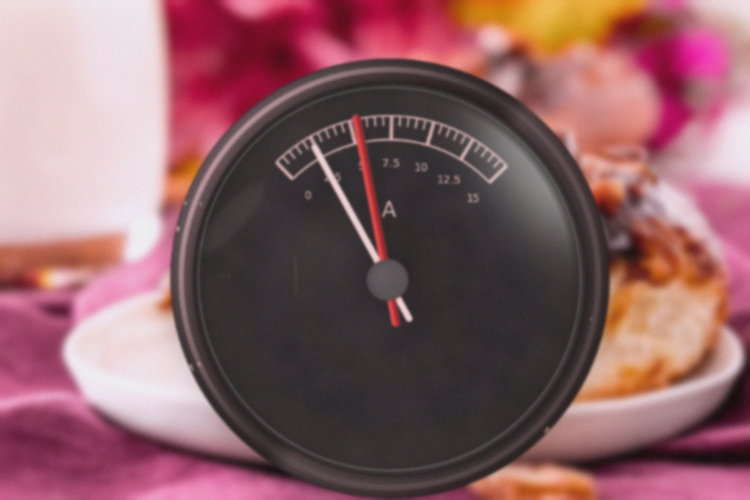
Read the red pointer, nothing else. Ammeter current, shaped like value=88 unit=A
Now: value=5.5 unit=A
